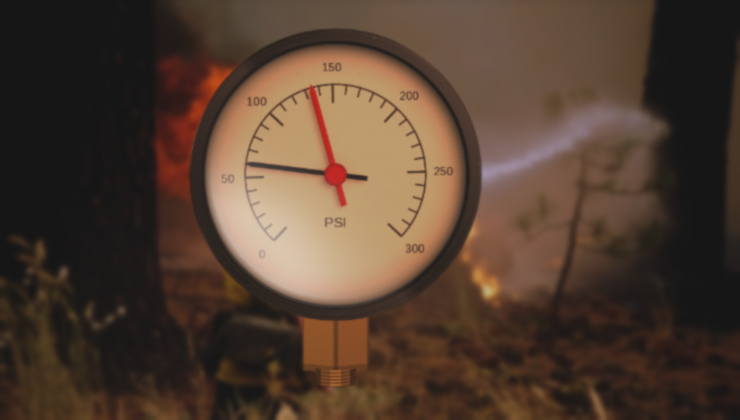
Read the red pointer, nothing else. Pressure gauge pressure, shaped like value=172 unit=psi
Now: value=135 unit=psi
